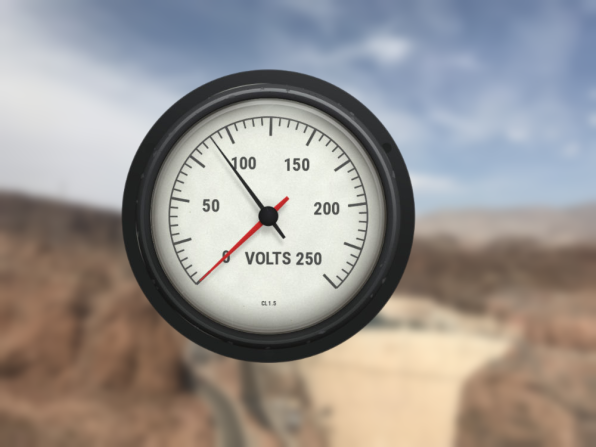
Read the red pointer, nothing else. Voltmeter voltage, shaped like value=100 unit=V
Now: value=0 unit=V
